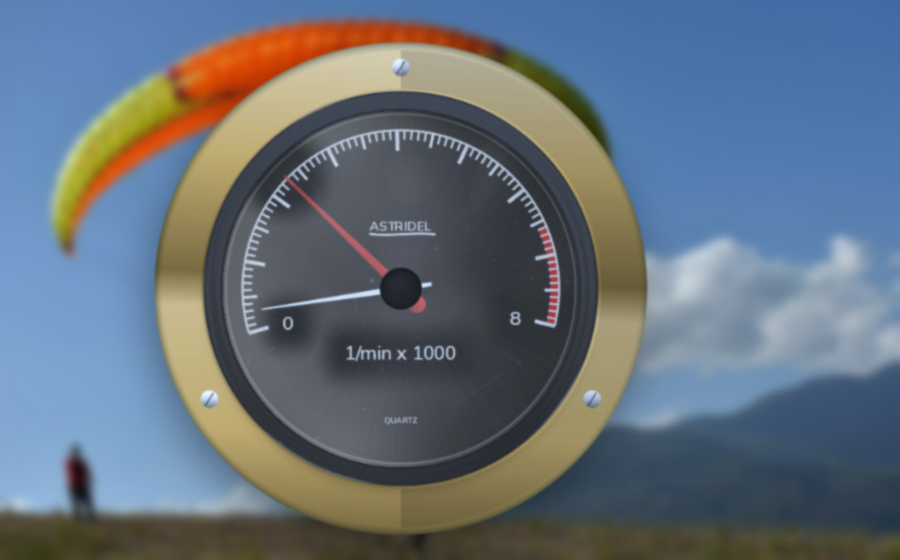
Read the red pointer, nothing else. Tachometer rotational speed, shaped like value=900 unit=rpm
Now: value=2300 unit=rpm
